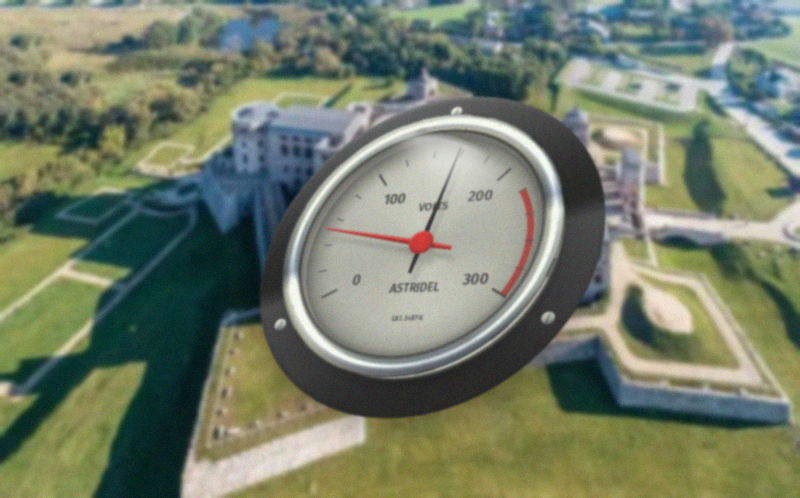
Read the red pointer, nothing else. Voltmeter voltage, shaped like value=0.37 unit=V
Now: value=50 unit=V
